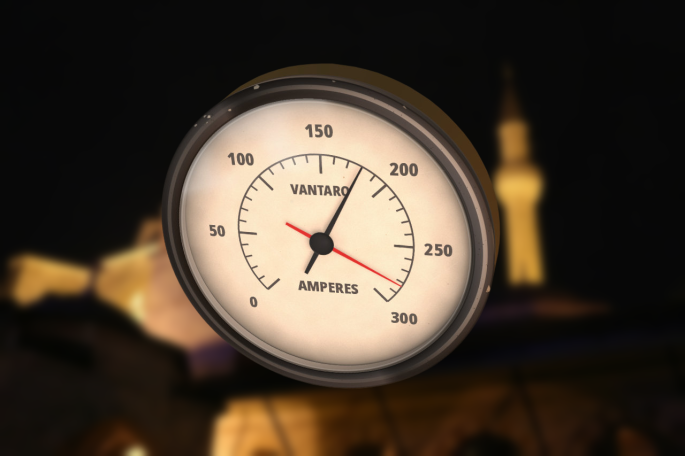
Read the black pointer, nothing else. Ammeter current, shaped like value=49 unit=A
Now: value=180 unit=A
